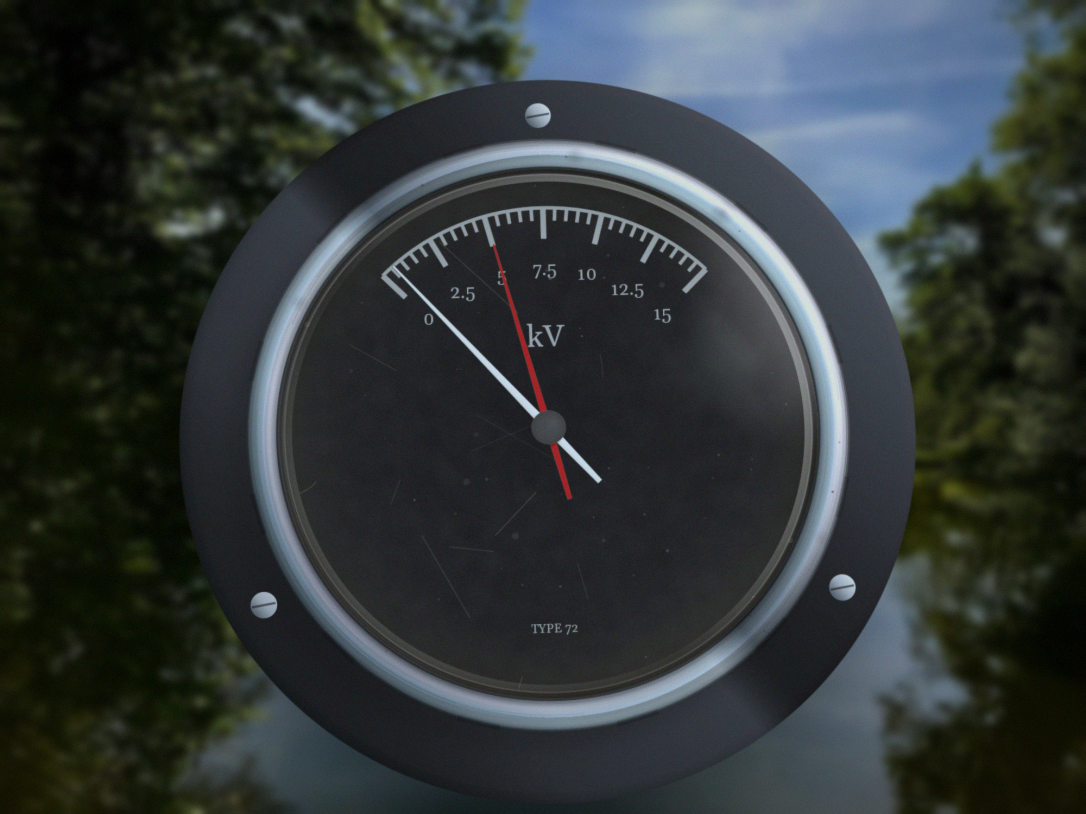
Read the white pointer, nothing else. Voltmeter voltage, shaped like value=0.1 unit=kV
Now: value=0.5 unit=kV
